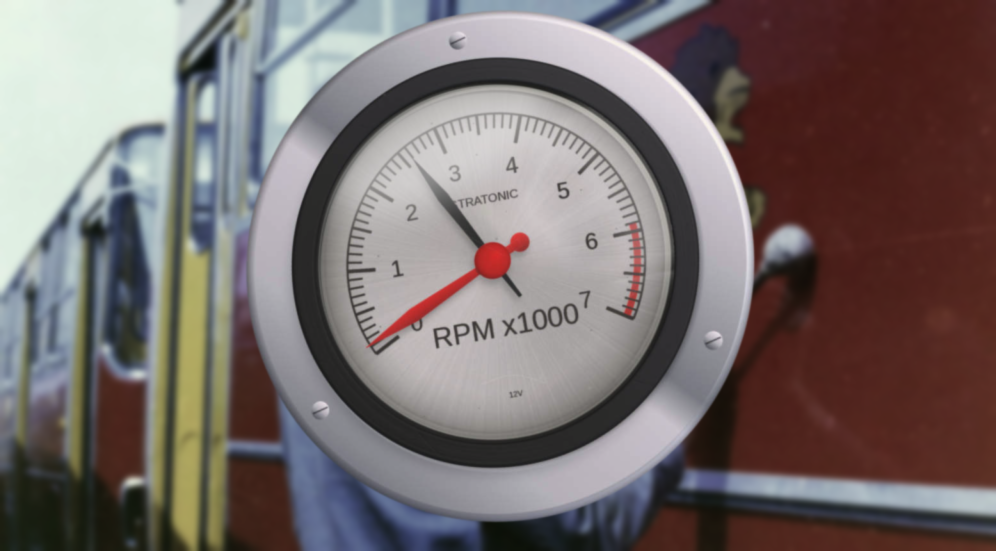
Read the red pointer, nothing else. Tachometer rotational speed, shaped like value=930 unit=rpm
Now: value=100 unit=rpm
